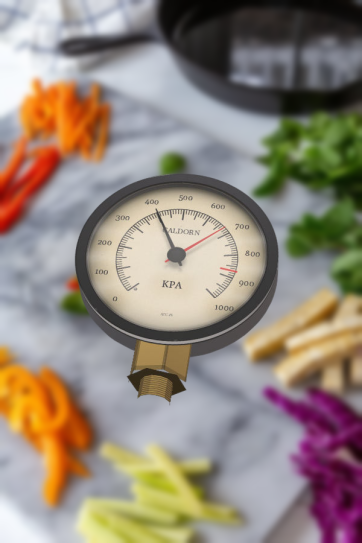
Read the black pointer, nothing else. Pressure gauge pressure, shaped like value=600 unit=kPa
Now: value=400 unit=kPa
